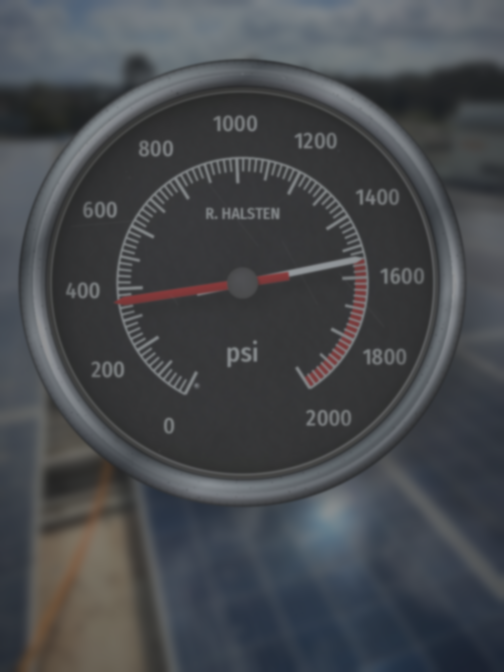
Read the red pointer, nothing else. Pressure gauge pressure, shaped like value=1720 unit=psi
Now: value=360 unit=psi
